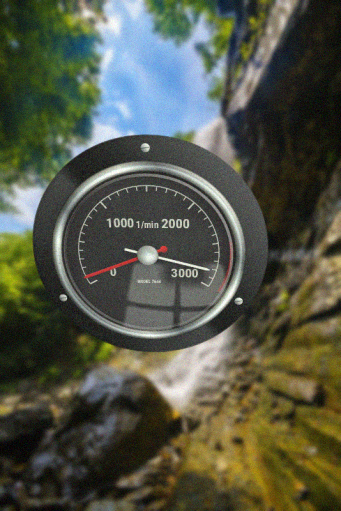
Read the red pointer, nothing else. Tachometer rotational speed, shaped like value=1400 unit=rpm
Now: value=100 unit=rpm
